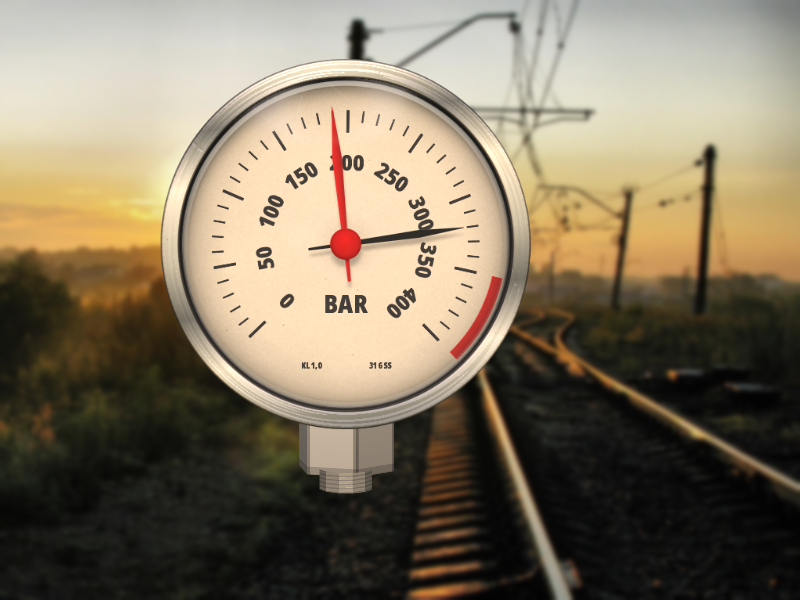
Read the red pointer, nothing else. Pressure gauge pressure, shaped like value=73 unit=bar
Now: value=190 unit=bar
